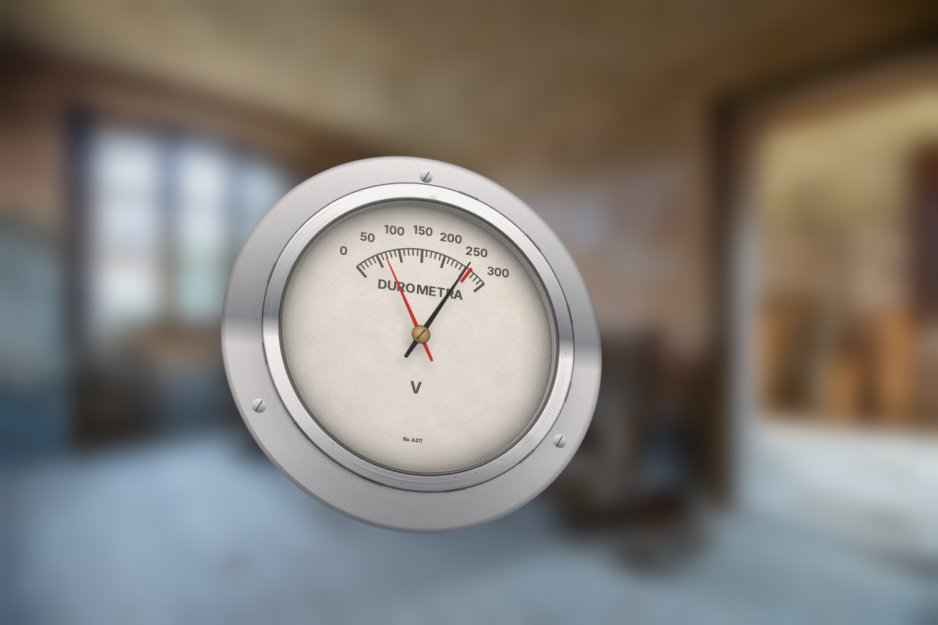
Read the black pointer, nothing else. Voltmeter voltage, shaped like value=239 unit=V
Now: value=250 unit=V
